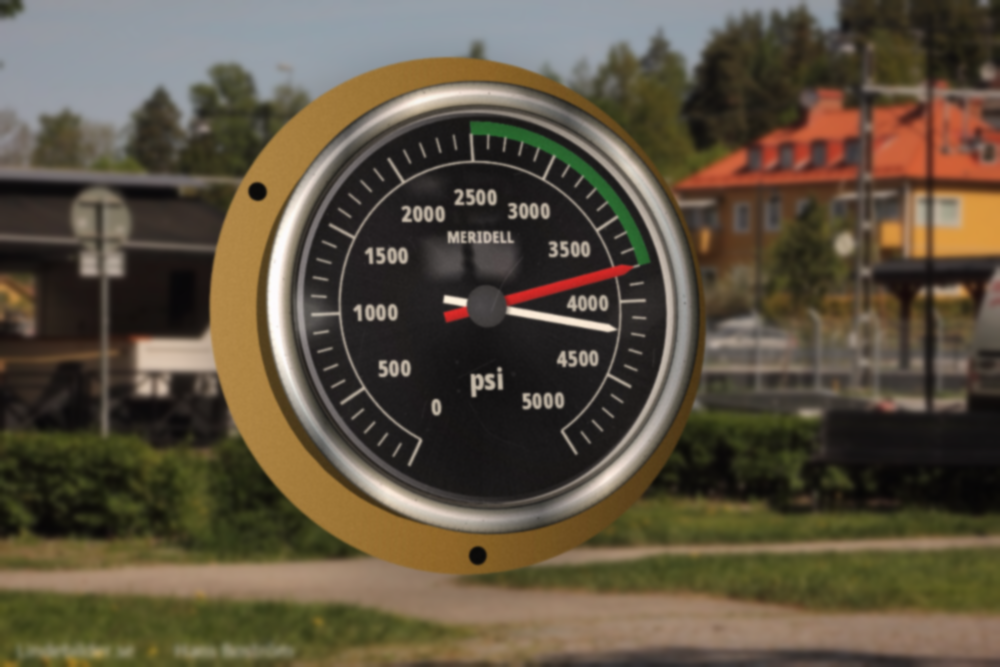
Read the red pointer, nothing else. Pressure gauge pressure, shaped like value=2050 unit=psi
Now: value=3800 unit=psi
